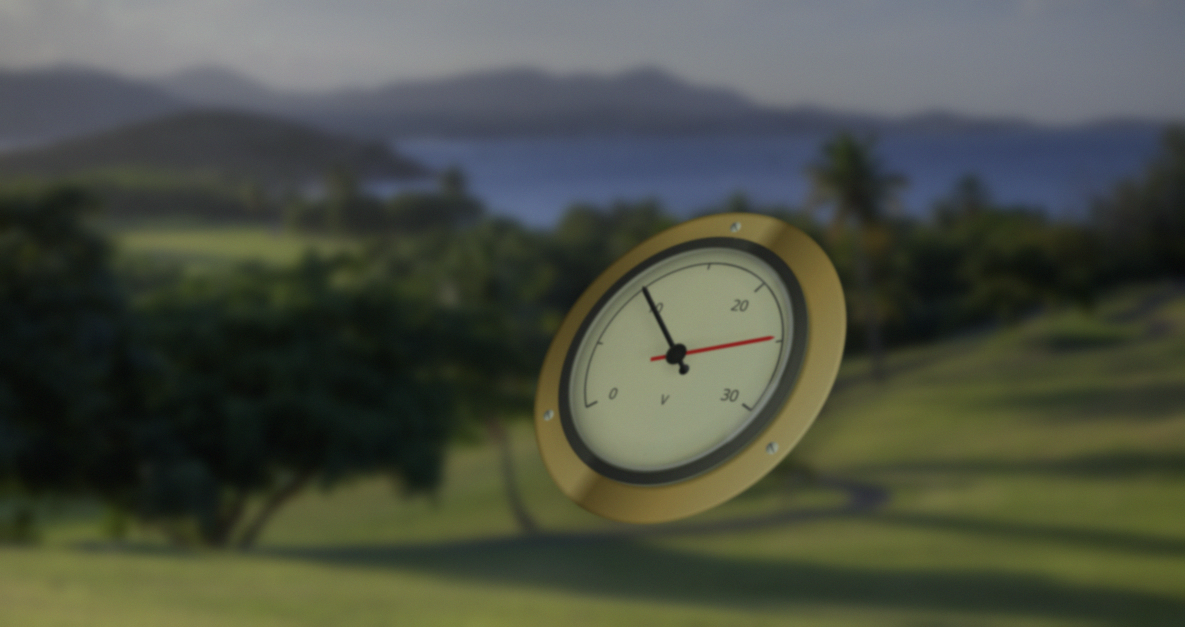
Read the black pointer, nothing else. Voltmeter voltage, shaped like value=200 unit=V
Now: value=10 unit=V
